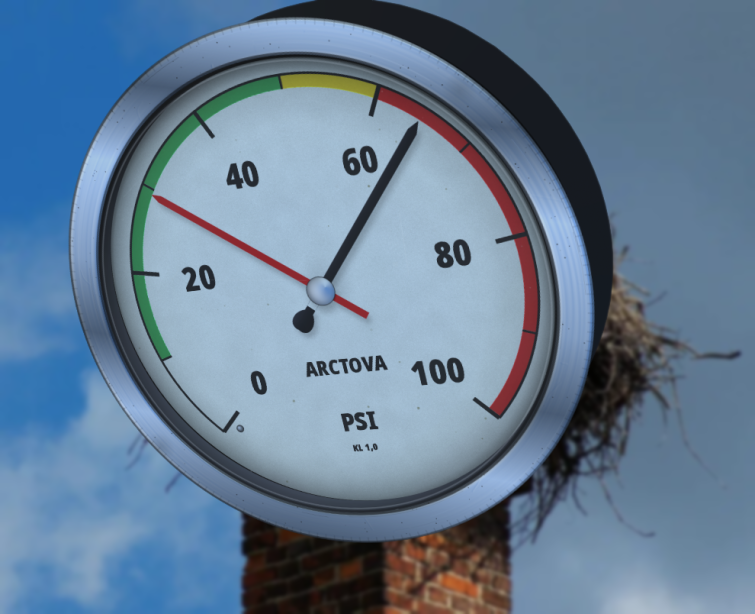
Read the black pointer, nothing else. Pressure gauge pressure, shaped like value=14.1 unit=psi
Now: value=65 unit=psi
